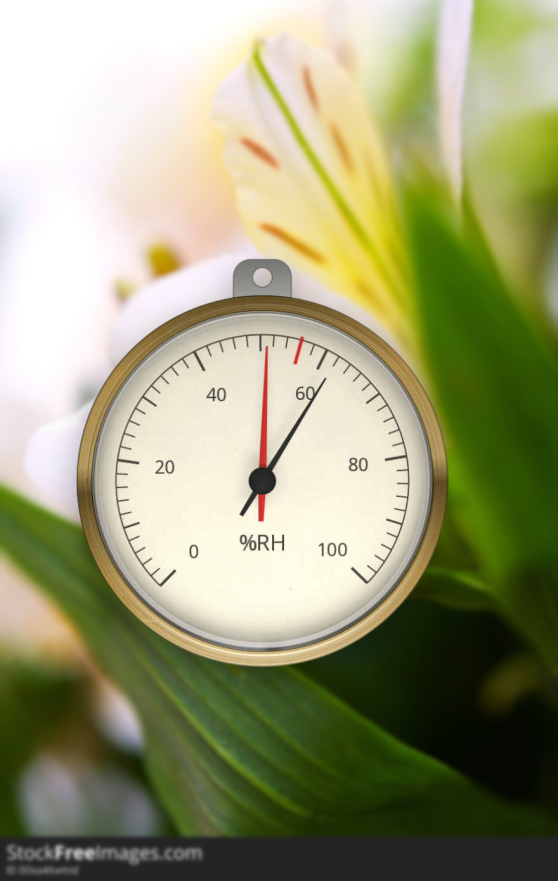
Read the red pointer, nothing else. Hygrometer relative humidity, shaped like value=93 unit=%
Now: value=51 unit=%
